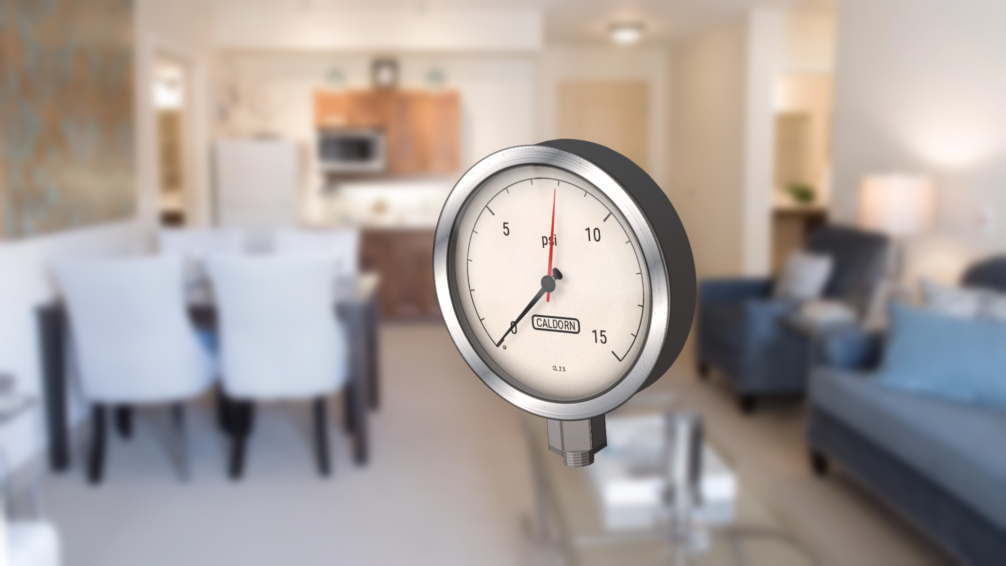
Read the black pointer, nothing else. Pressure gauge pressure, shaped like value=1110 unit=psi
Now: value=0 unit=psi
